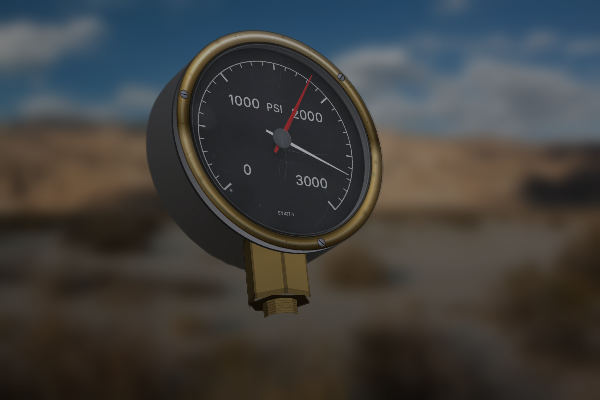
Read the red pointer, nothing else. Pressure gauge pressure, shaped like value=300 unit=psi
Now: value=1800 unit=psi
